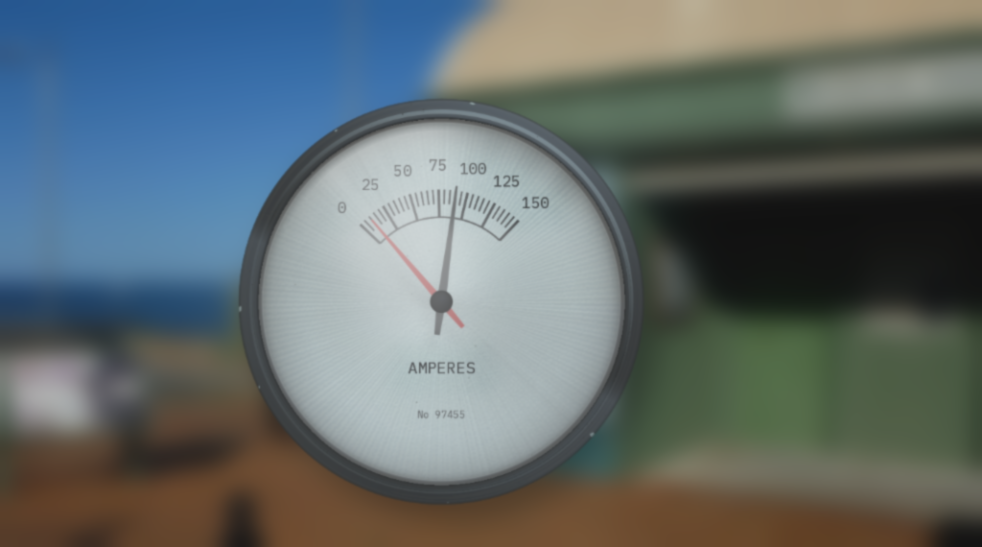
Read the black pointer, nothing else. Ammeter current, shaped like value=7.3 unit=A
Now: value=90 unit=A
